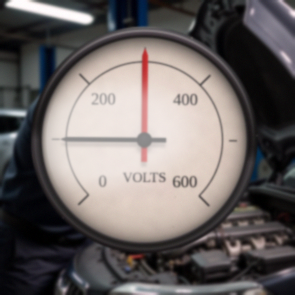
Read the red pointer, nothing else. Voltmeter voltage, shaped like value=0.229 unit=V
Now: value=300 unit=V
